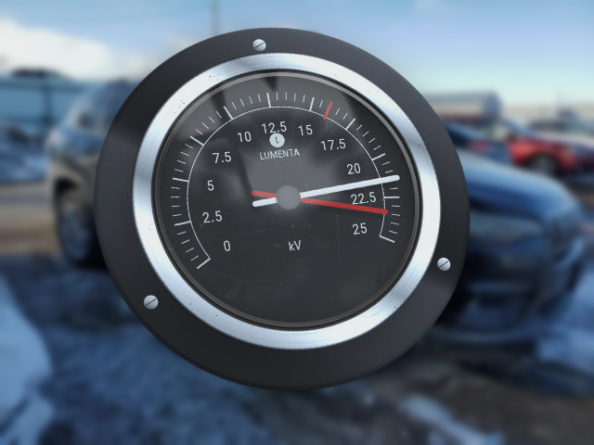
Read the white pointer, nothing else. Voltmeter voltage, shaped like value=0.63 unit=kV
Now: value=21.5 unit=kV
